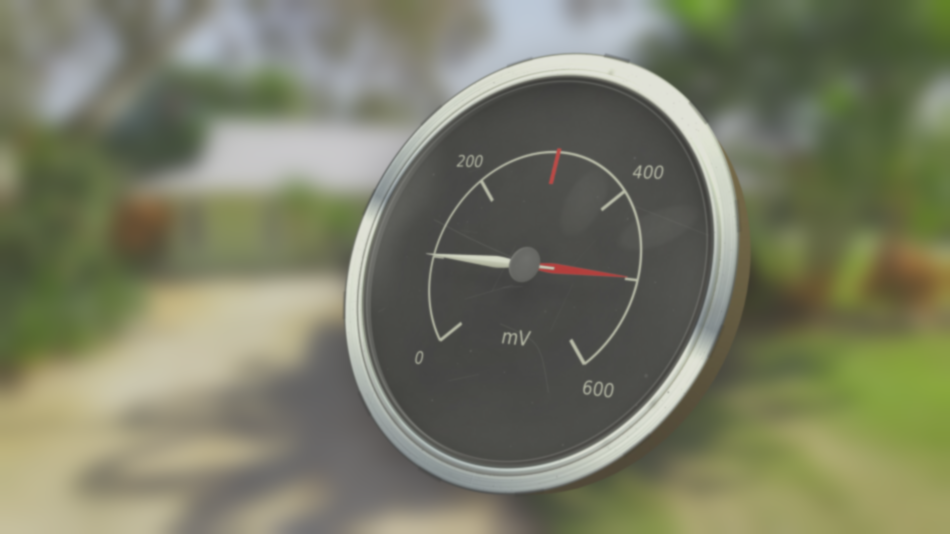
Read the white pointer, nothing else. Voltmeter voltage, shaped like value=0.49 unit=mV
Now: value=100 unit=mV
